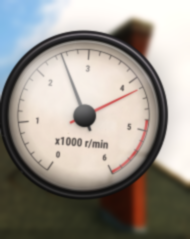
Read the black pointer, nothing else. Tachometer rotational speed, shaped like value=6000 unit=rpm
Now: value=2500 unit=rpm
